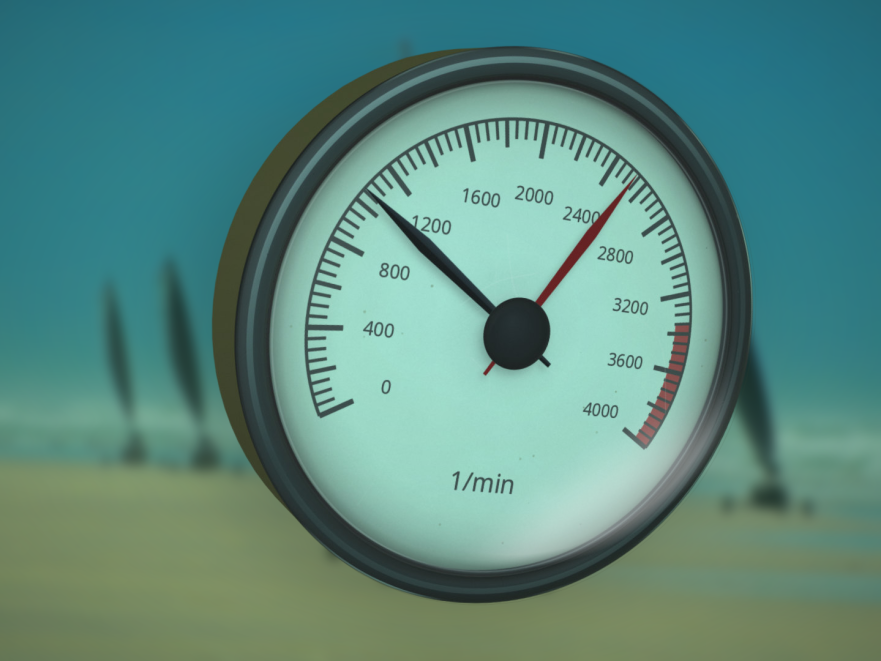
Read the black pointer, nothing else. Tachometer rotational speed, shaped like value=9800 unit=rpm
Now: value=1050 unit=rpm
